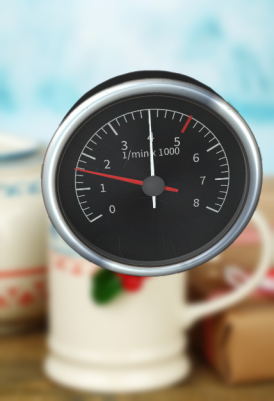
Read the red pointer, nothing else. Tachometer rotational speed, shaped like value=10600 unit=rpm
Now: value=1600 unit=rpm
